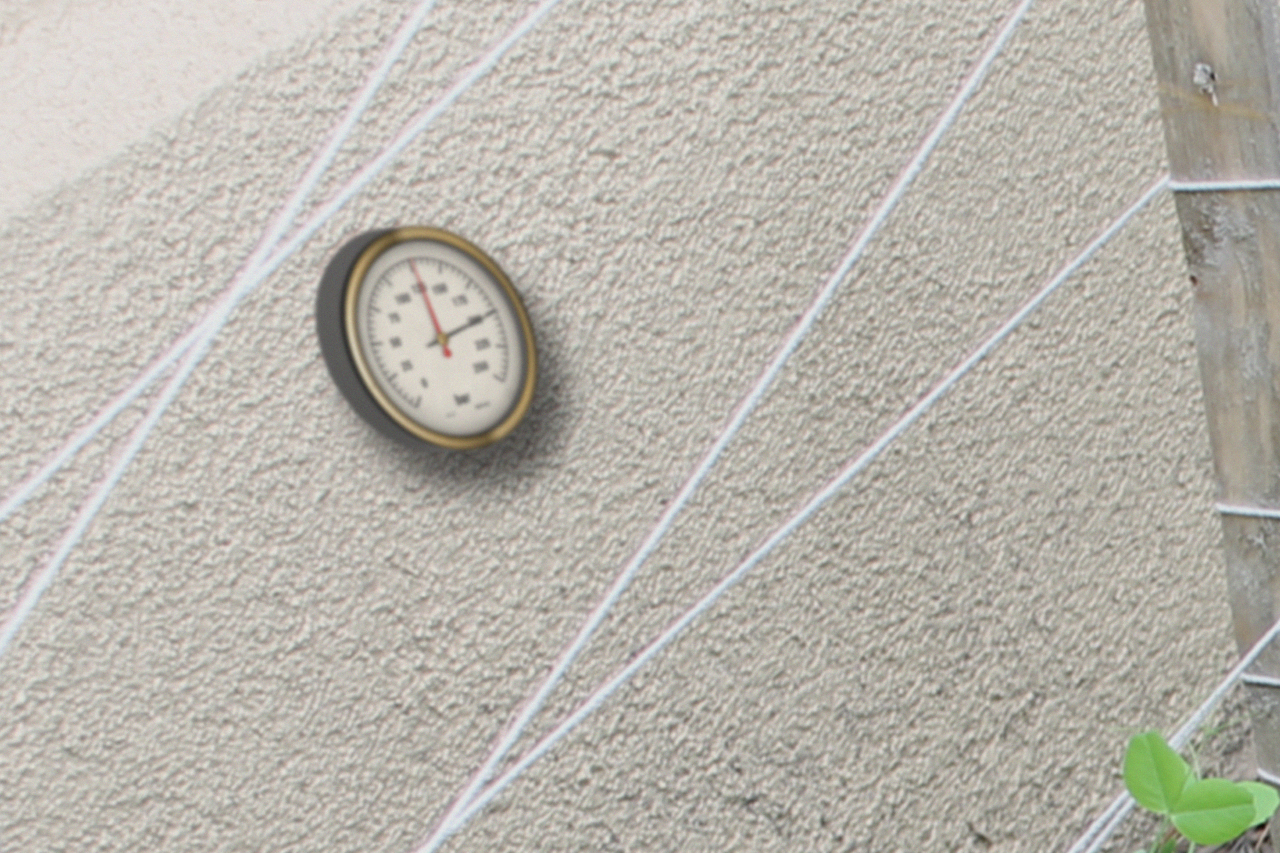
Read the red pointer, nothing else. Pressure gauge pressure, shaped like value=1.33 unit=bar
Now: value=125 unit=bar
